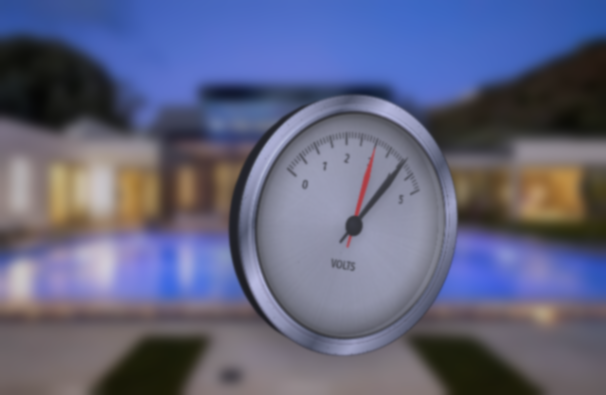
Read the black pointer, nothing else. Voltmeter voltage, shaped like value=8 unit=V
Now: value=4 unit=V
